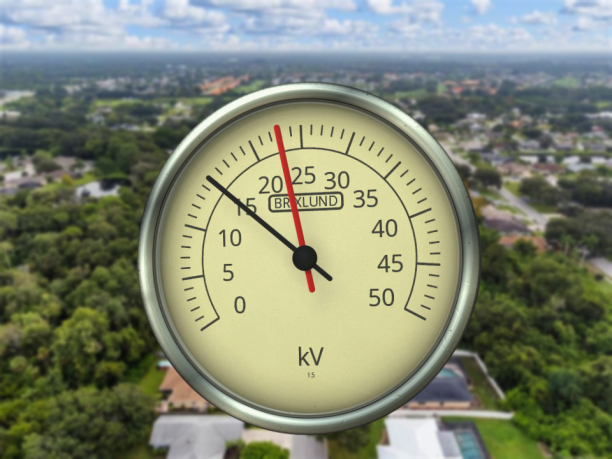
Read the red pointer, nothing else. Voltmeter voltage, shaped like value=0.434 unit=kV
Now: value=23 unit=kV
